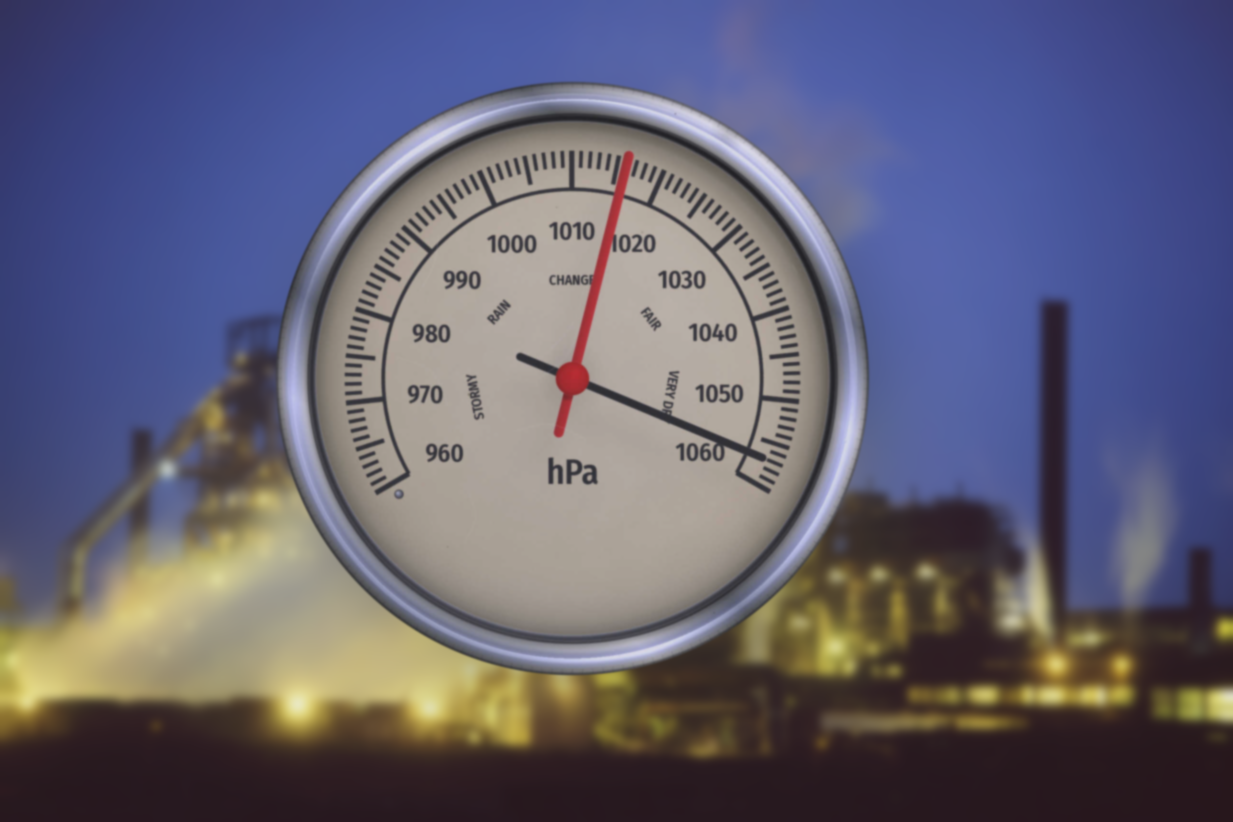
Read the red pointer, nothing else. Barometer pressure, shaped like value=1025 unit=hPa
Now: value=1016 unit=hPa
